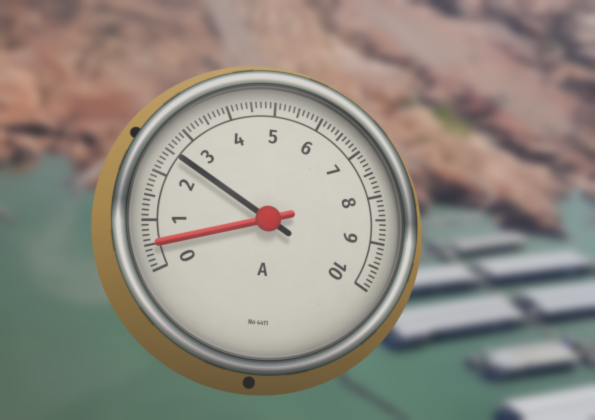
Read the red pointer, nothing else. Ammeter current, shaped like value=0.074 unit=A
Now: value=0.5 unit=A
